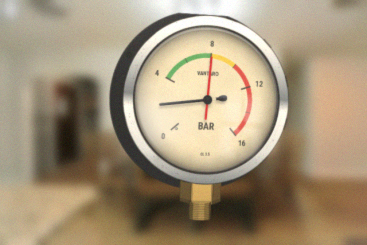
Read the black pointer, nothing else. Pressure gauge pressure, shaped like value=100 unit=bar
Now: value=2 unit=bar
